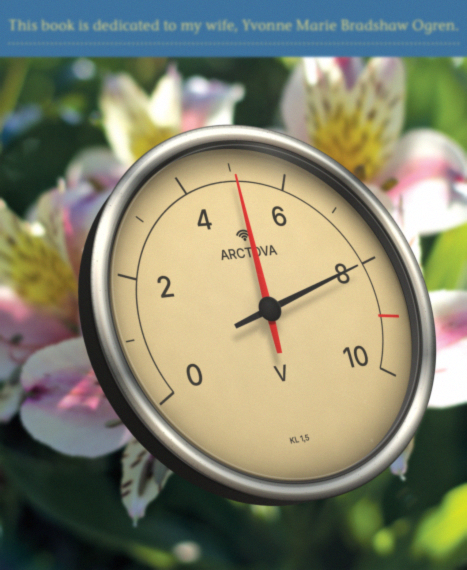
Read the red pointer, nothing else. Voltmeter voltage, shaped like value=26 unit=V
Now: value=5 unit=V
